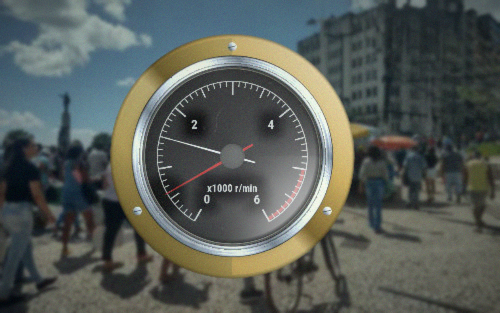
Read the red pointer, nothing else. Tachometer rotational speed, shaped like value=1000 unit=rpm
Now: value=600 unit=rpm
